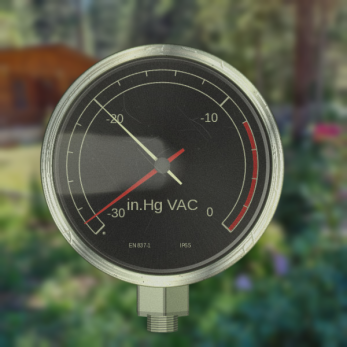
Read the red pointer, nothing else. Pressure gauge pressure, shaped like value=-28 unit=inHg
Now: value=-29 unit=inHg
